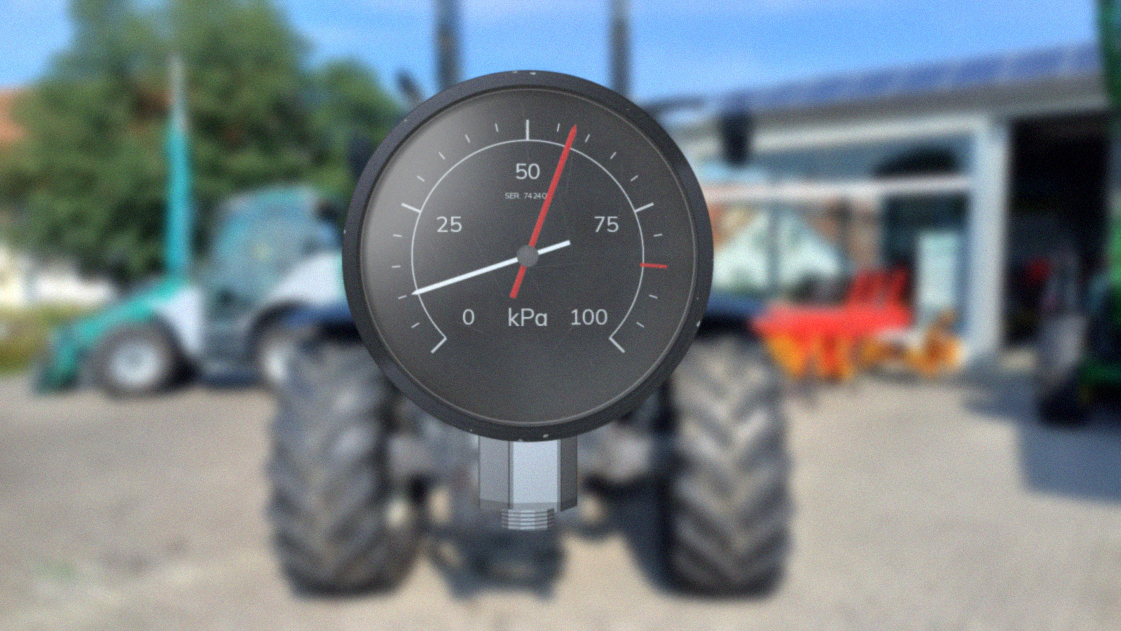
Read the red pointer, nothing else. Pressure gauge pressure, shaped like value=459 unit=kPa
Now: value=57.5 unit=kPa
